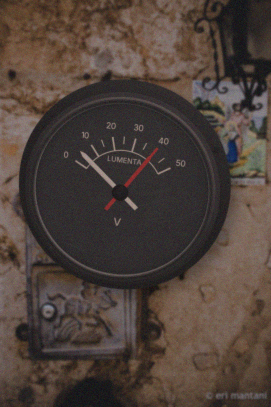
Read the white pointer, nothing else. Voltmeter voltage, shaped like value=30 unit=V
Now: value=5 unit=V
